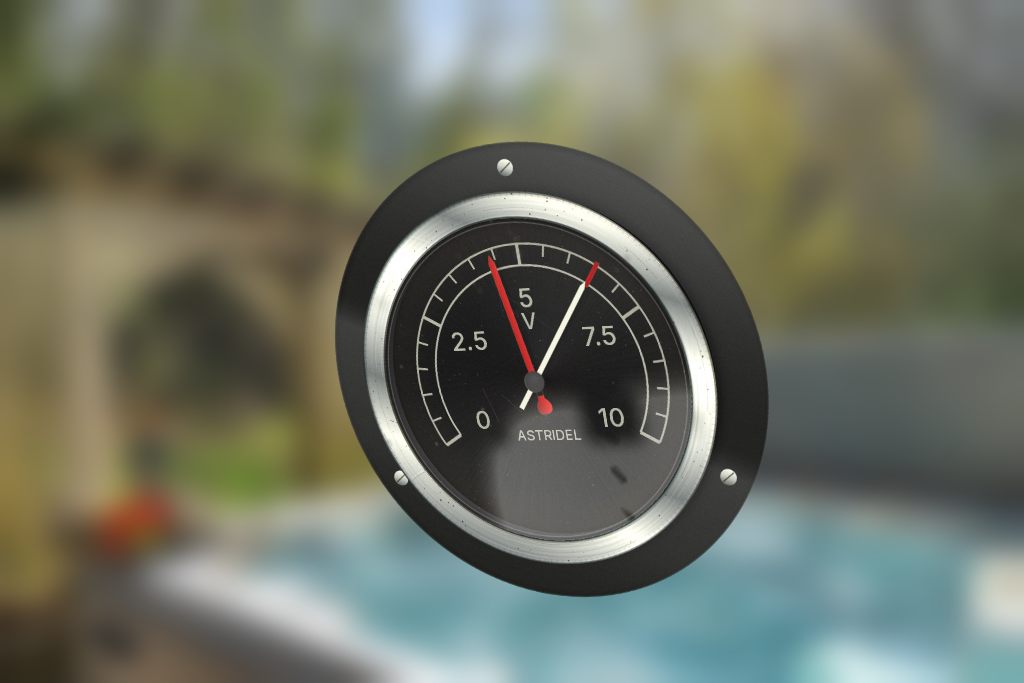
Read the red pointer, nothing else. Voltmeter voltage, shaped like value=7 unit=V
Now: value=4.5 unit=V
